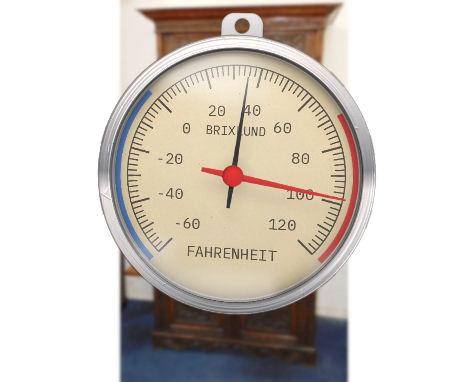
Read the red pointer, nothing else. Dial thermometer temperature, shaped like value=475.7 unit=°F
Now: value=98 unit=°F
